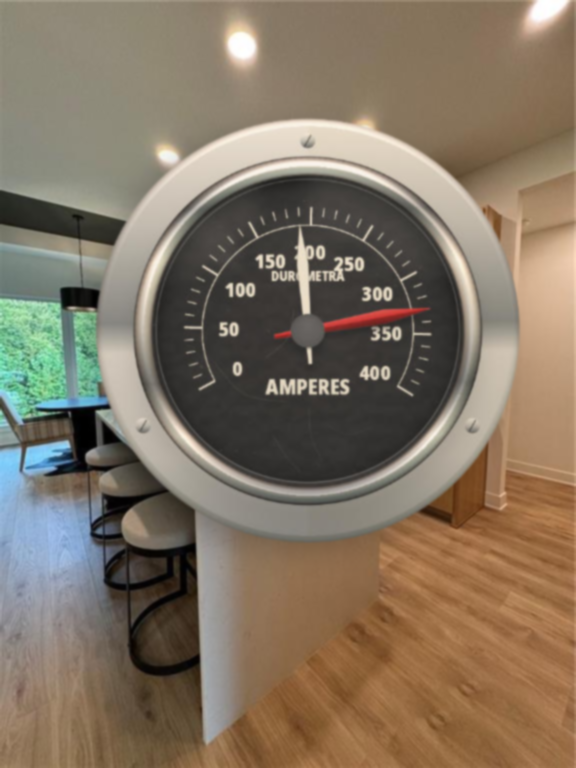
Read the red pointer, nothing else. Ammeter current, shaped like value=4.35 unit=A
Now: value=330 unit=A
